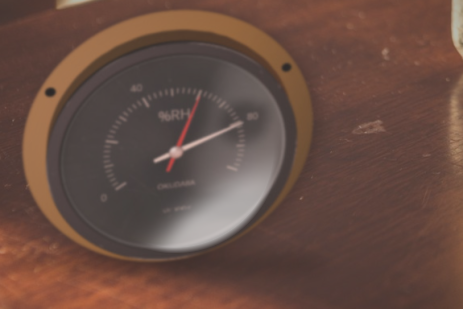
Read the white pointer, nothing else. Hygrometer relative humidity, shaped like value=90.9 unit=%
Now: value=80 unit=%
